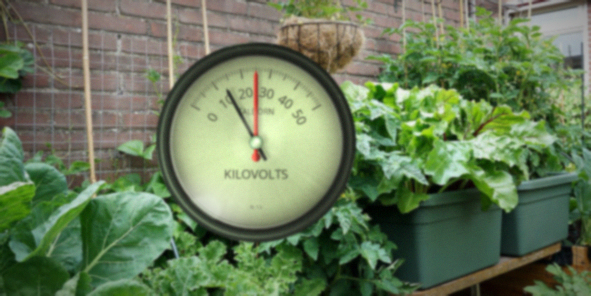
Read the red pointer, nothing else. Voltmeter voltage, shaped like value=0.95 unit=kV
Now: value=25 unit=kV
